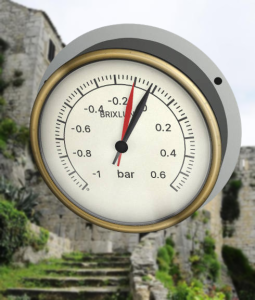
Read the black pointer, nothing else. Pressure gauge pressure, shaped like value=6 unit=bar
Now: value=-0.02 unit=bar
